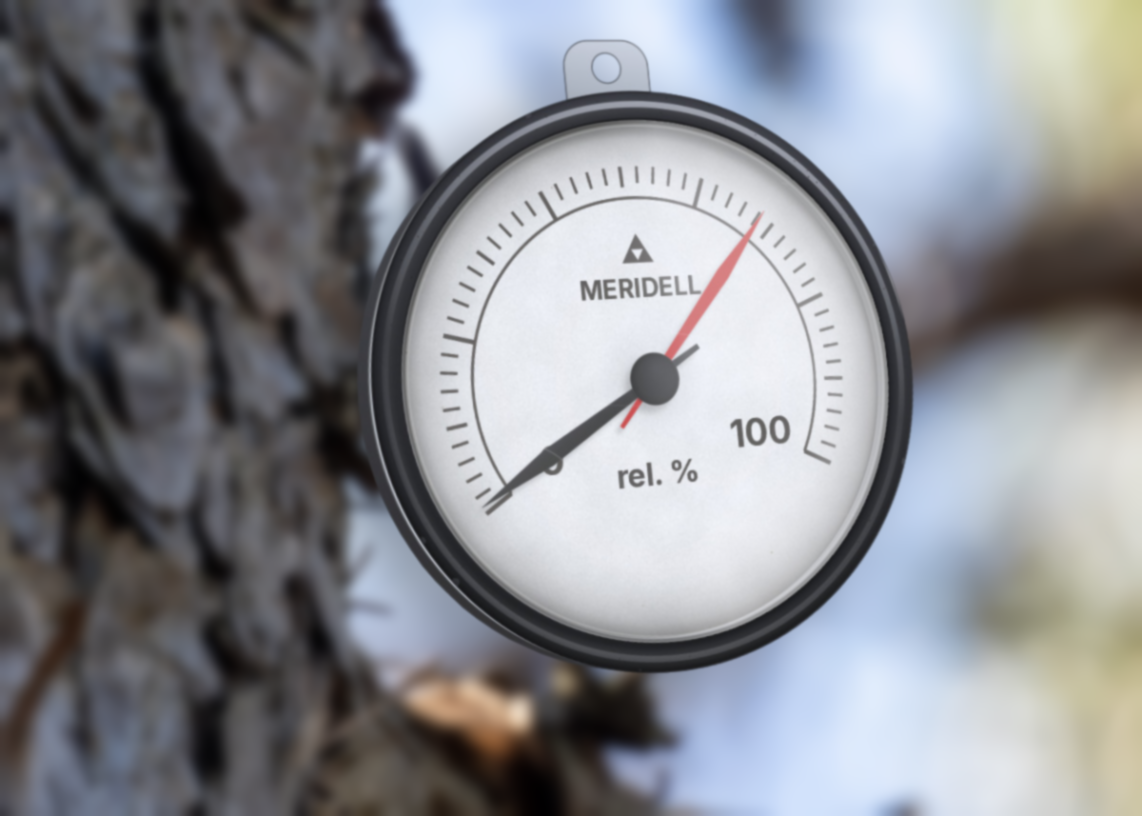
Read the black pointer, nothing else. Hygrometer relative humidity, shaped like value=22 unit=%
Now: value=1 unit=%
